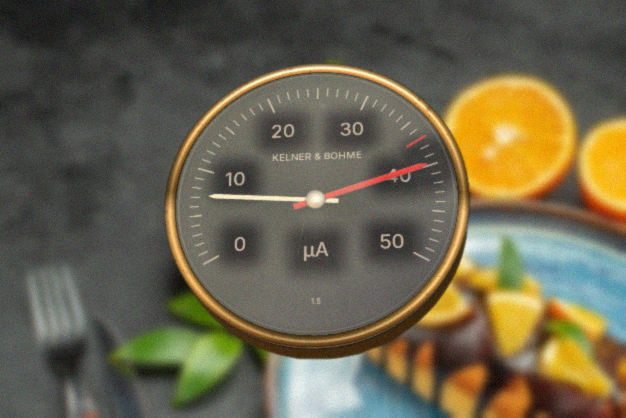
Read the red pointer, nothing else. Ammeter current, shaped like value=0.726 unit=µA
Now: value=40 unit=µA
